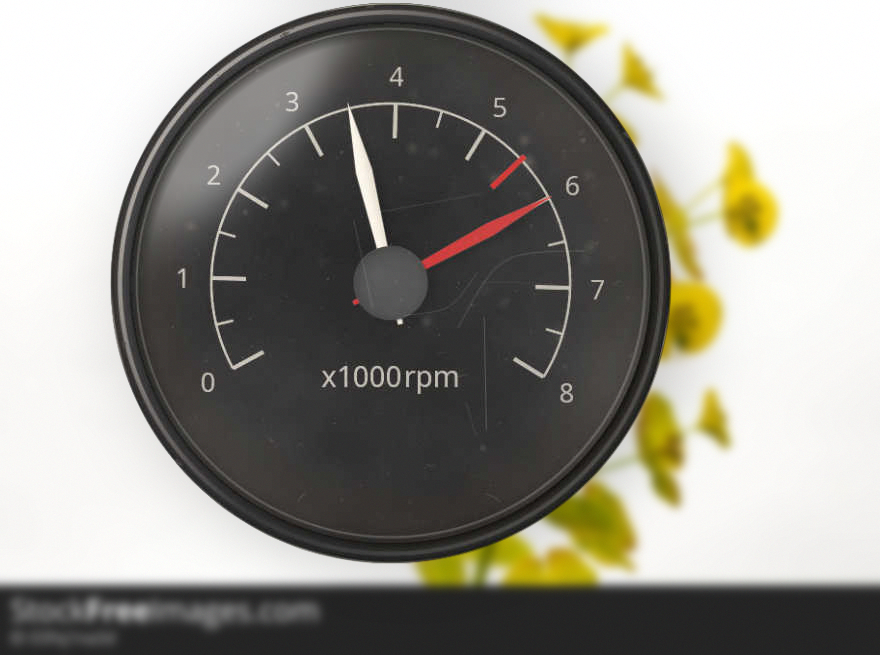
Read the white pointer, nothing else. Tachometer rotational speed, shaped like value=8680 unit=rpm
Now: value=3500 unit=rpm
